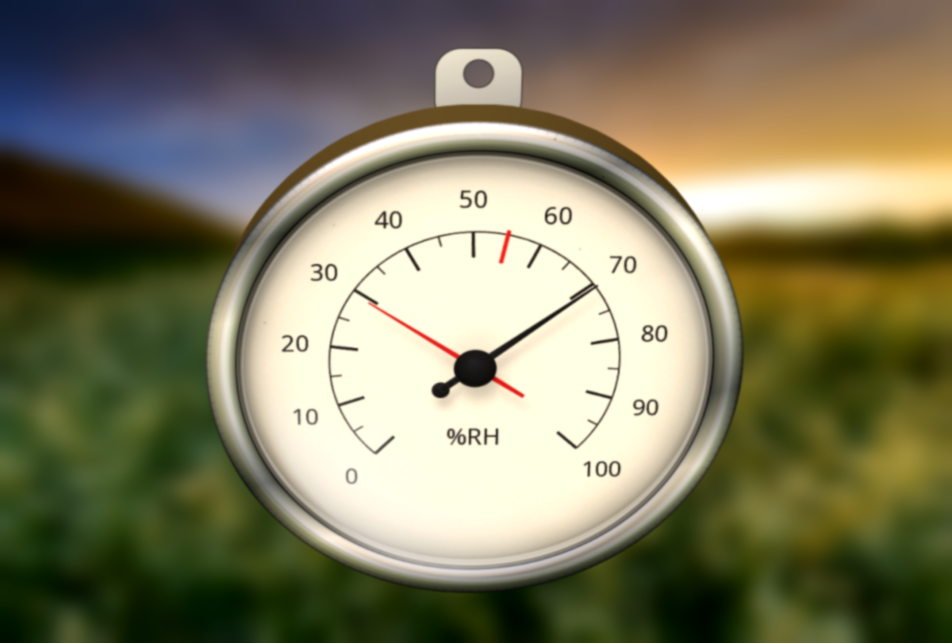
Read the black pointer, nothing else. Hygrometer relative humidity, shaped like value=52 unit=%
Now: value=70 unit=%
